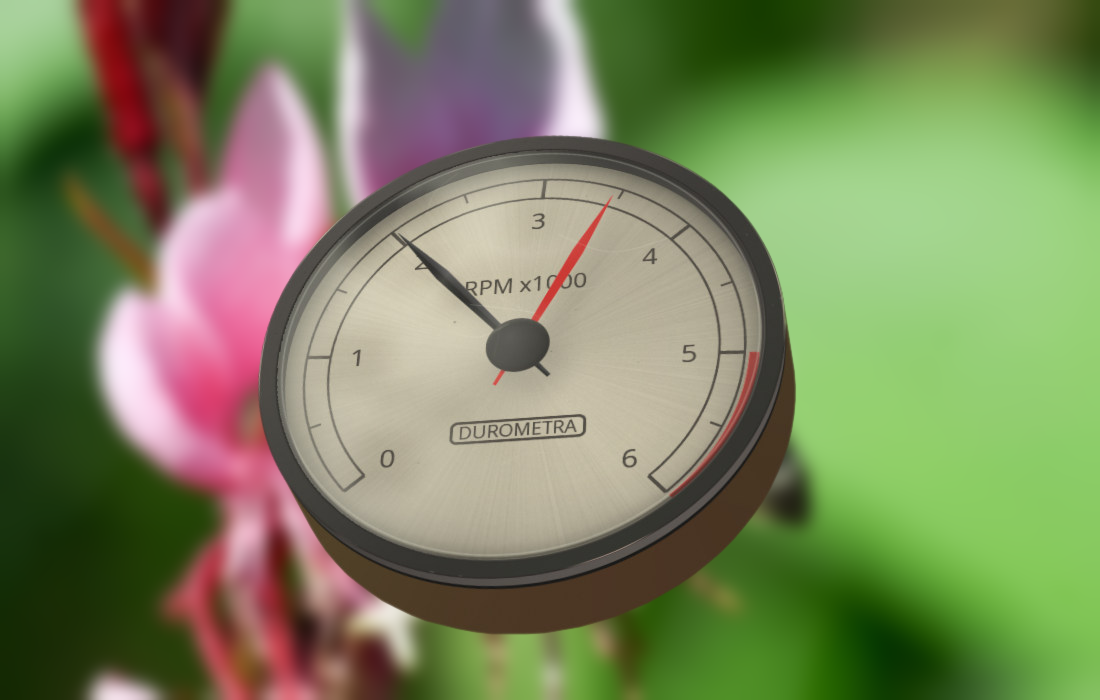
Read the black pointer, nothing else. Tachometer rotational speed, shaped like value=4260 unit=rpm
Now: value=2000 unit=rpm
